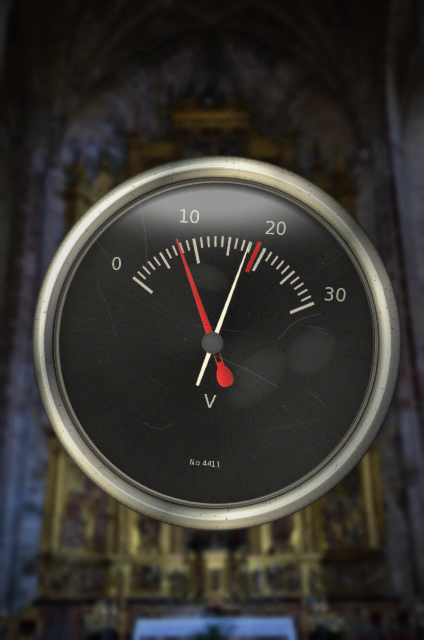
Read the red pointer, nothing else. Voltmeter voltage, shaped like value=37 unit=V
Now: value=8 unit=V
